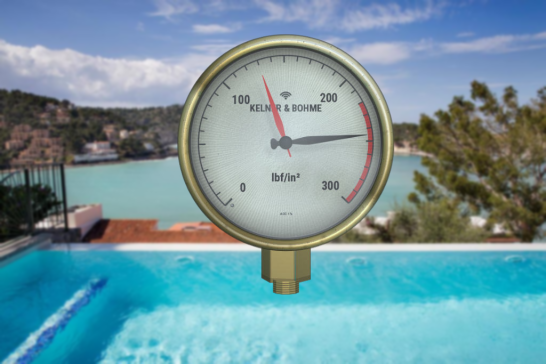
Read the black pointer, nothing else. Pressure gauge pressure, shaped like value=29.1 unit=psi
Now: value=245 unit=psi
